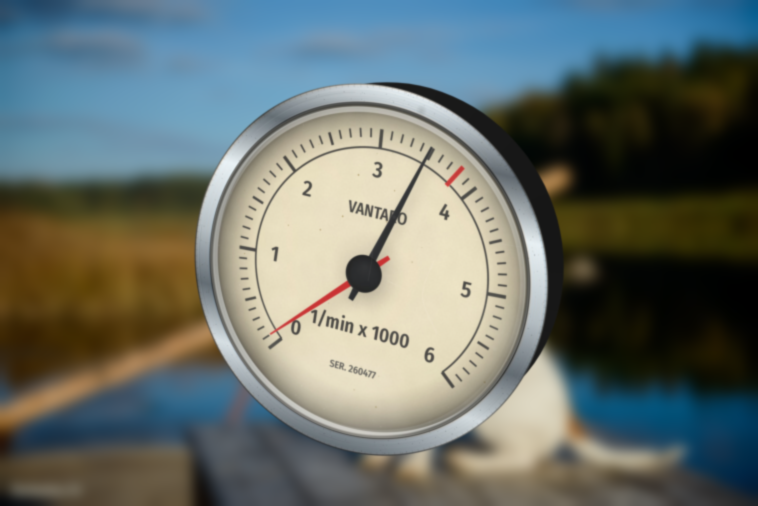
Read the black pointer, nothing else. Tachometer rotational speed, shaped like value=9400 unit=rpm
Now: value=3500 unit=rpm
